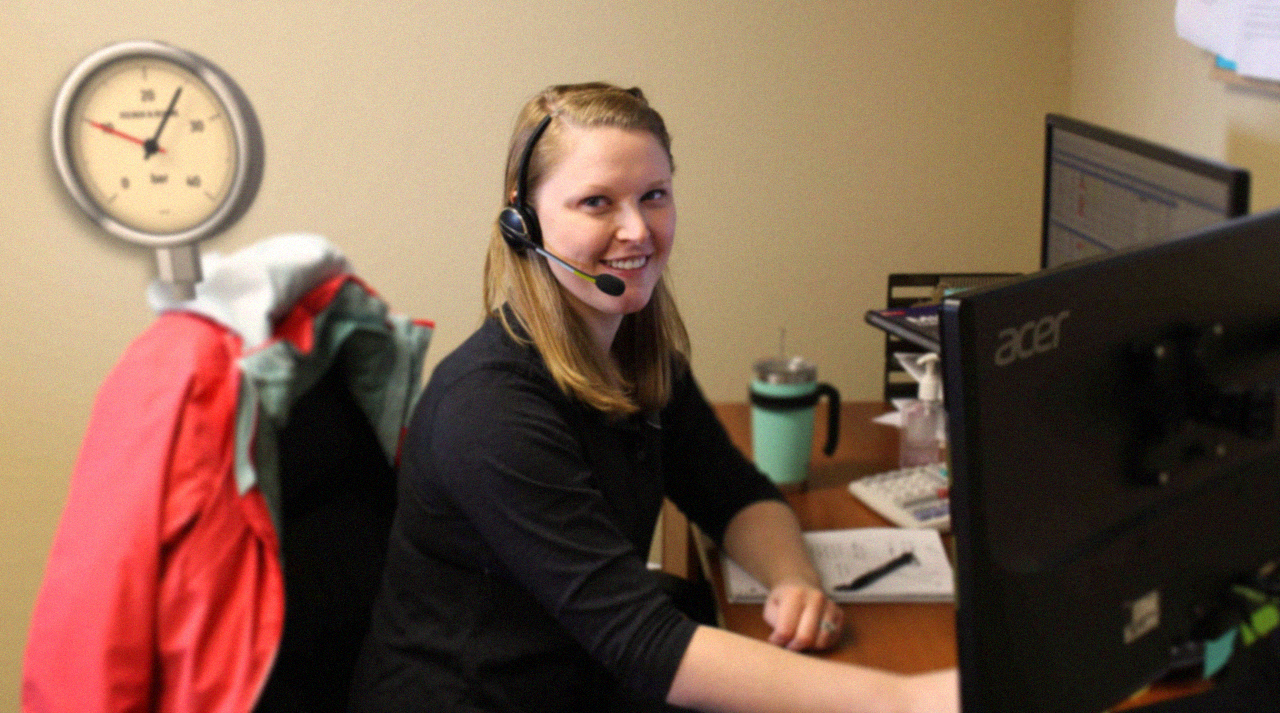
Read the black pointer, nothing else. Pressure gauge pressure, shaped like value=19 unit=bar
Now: value=25 unit=bar
